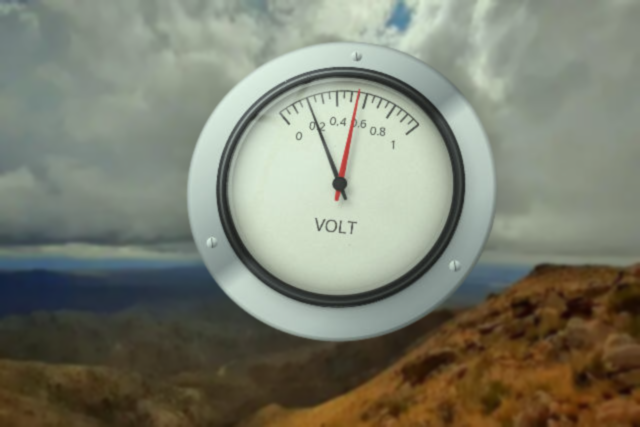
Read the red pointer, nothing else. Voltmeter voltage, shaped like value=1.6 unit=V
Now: value=0.55 unit=V
